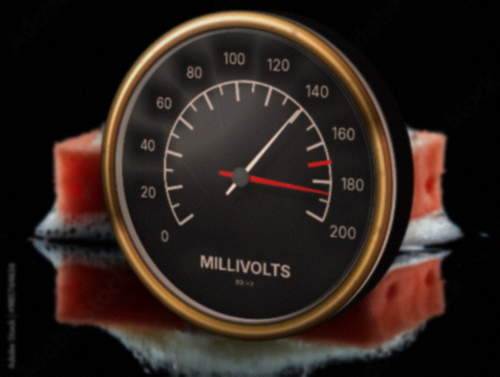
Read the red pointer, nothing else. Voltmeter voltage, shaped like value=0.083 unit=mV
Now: value=185 unit=mV
